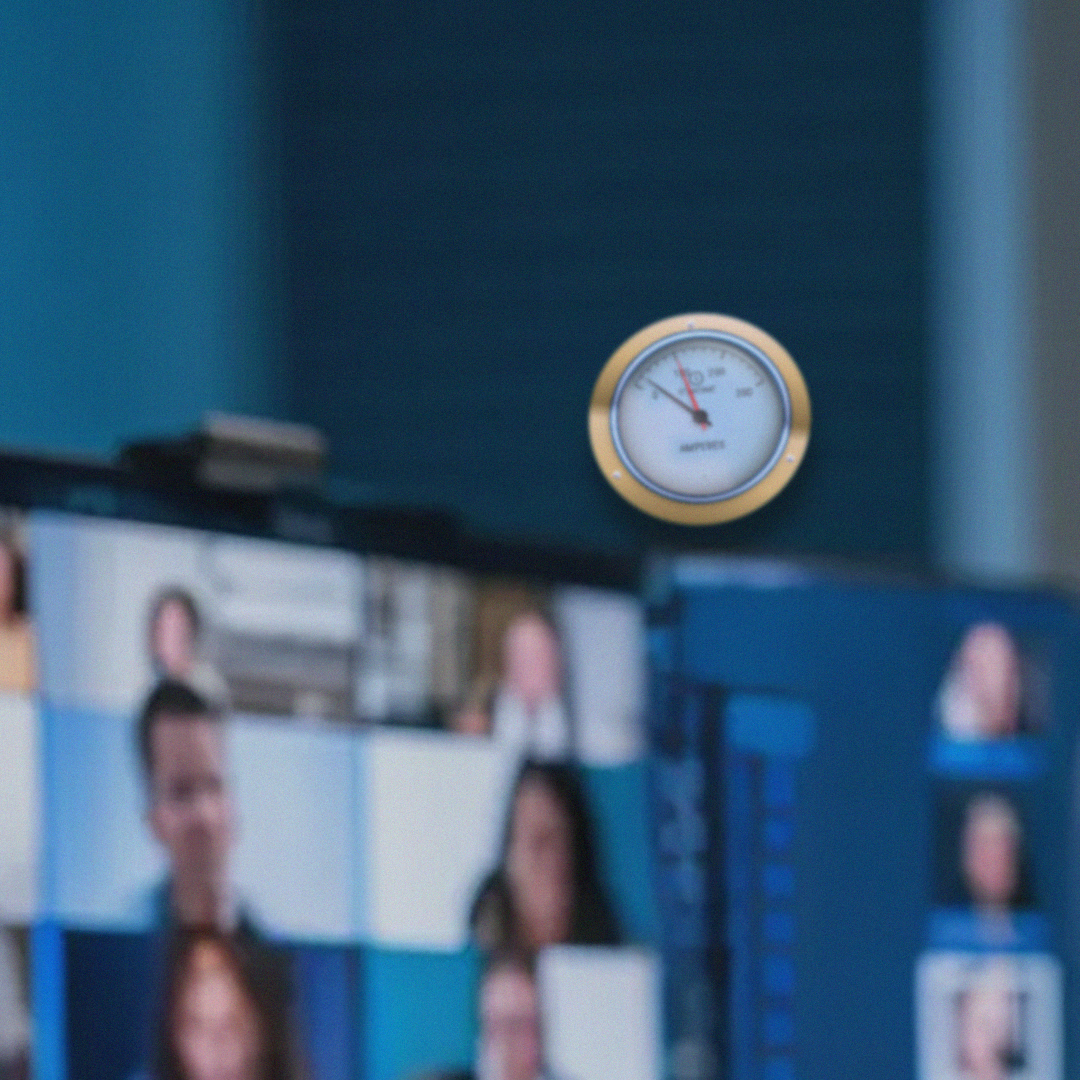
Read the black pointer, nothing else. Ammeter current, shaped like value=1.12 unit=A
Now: value=20 unit=A
